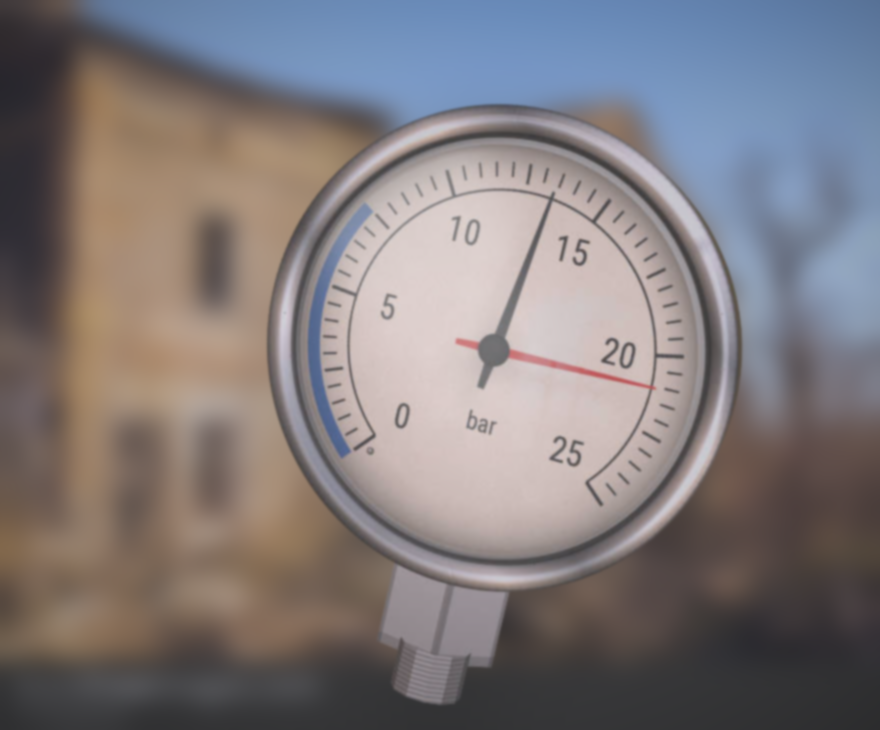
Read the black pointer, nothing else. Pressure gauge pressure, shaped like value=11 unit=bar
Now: value=13.5 unit=bar
